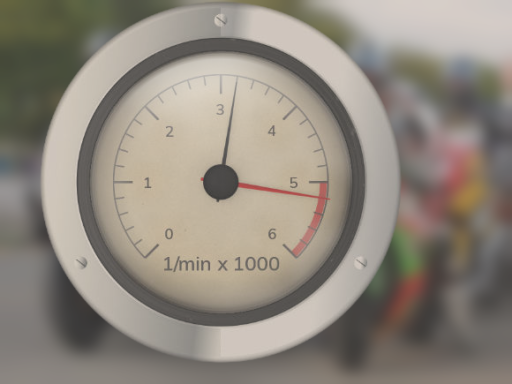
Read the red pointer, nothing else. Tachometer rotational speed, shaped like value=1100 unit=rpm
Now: value=5200 unit=rpm
